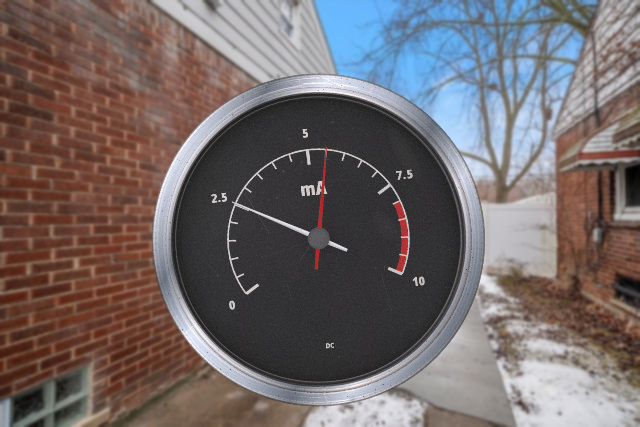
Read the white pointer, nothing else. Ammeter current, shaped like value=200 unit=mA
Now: value=2.5 unit=mA
